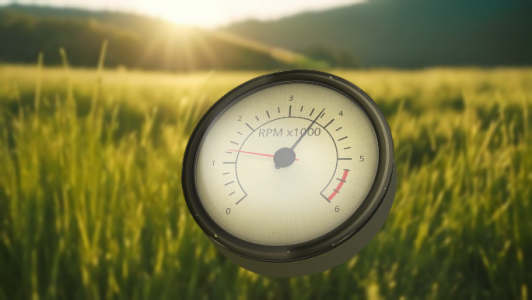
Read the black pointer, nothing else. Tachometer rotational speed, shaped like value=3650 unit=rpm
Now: value=3750 unit=rpm
